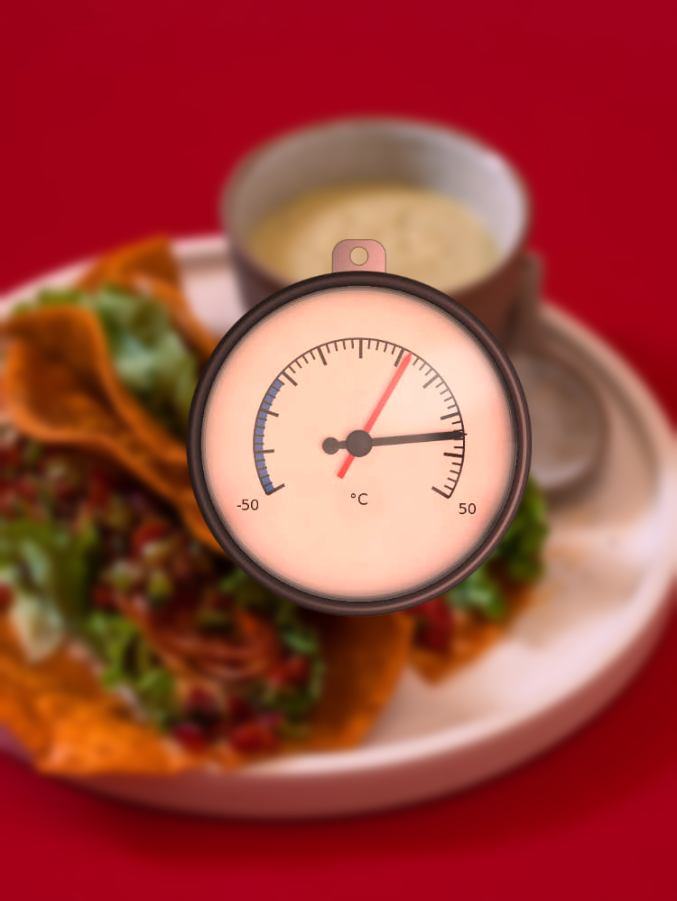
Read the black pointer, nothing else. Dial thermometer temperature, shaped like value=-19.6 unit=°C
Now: value=35 unit=°C
